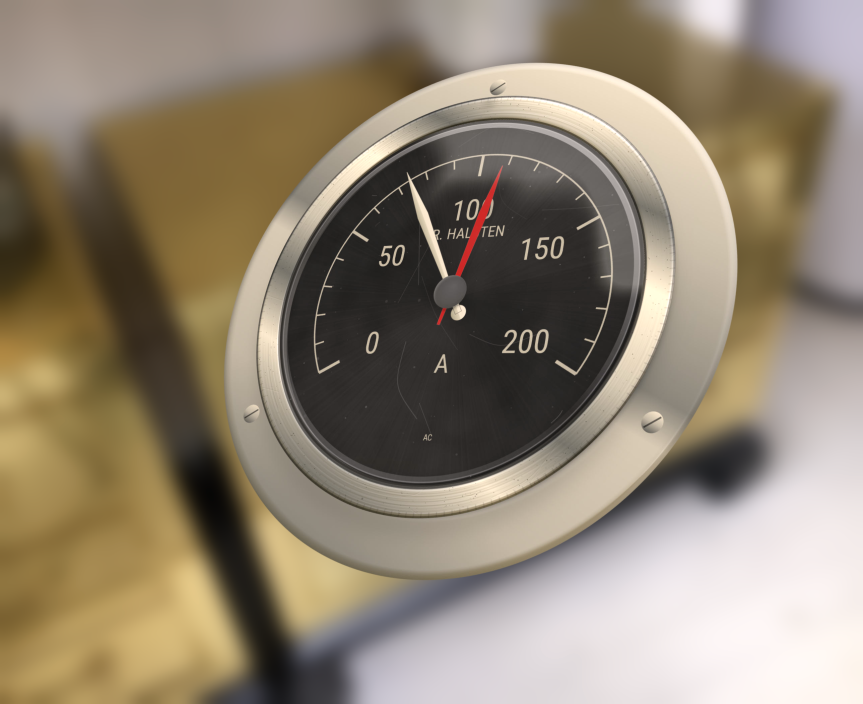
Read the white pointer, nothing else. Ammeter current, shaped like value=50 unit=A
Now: value=75 unit=A
